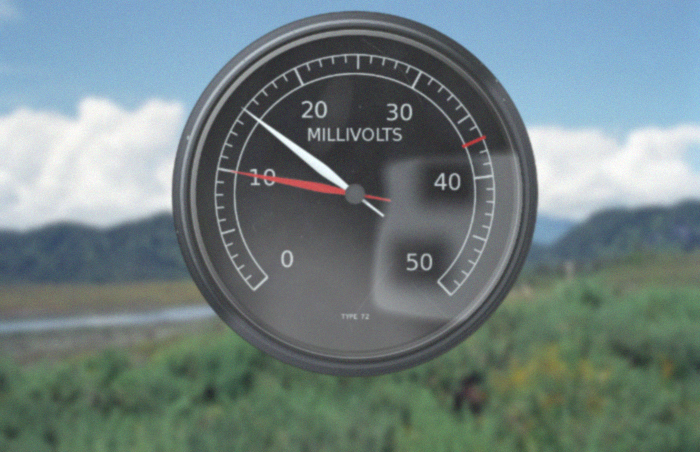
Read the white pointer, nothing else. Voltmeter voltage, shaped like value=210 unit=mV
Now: value=15 unit=mV
